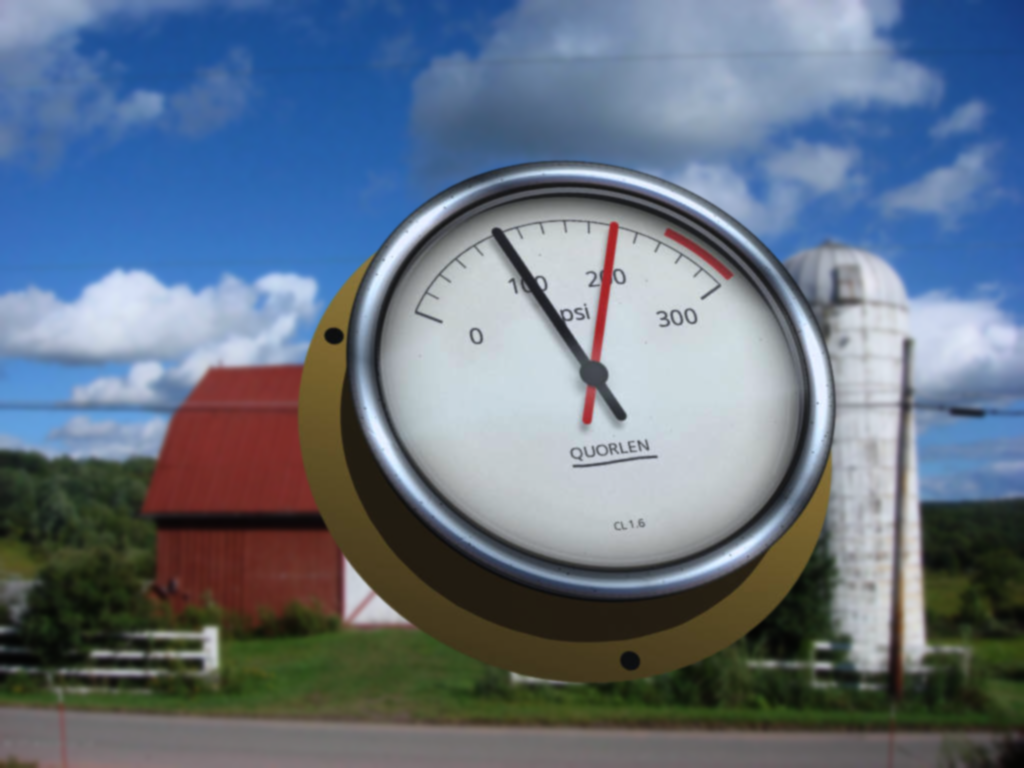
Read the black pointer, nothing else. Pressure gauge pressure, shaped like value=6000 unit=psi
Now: value=100 unit=psi
